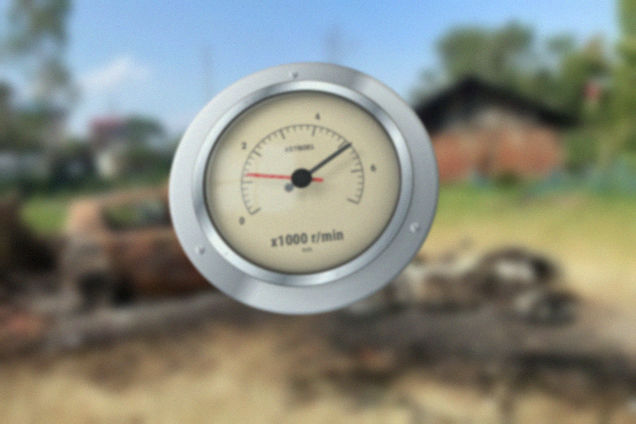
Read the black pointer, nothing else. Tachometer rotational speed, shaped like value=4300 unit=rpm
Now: value=5200 unit=rpm
